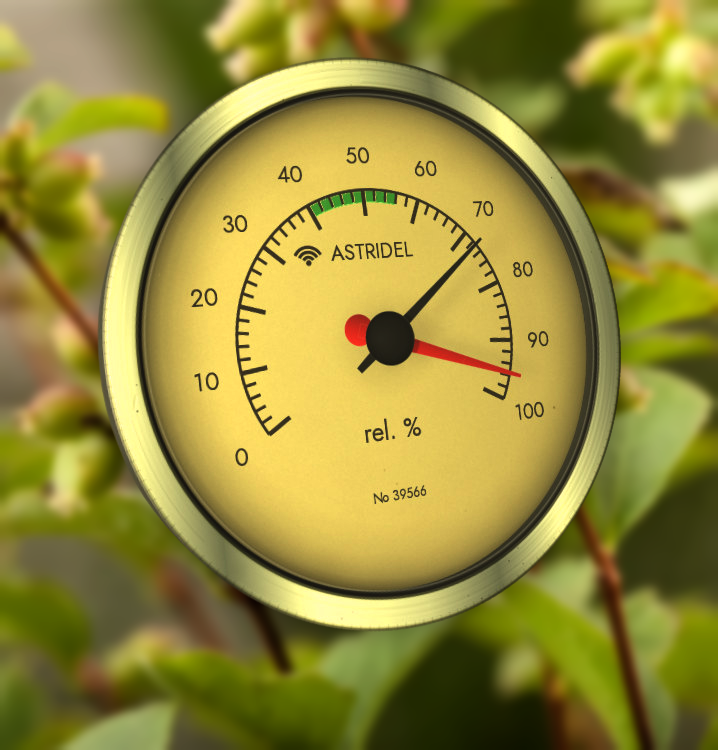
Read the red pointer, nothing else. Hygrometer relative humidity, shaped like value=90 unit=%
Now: value=96 unit=%
